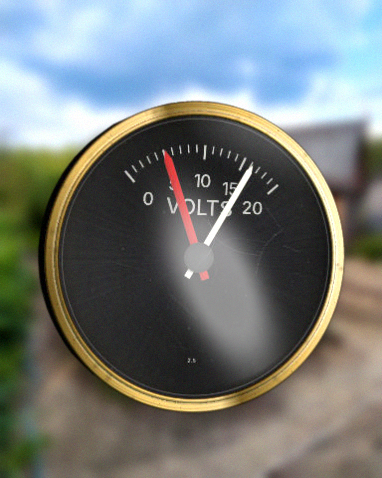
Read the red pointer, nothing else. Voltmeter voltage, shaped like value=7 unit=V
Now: value=5 unit=V
